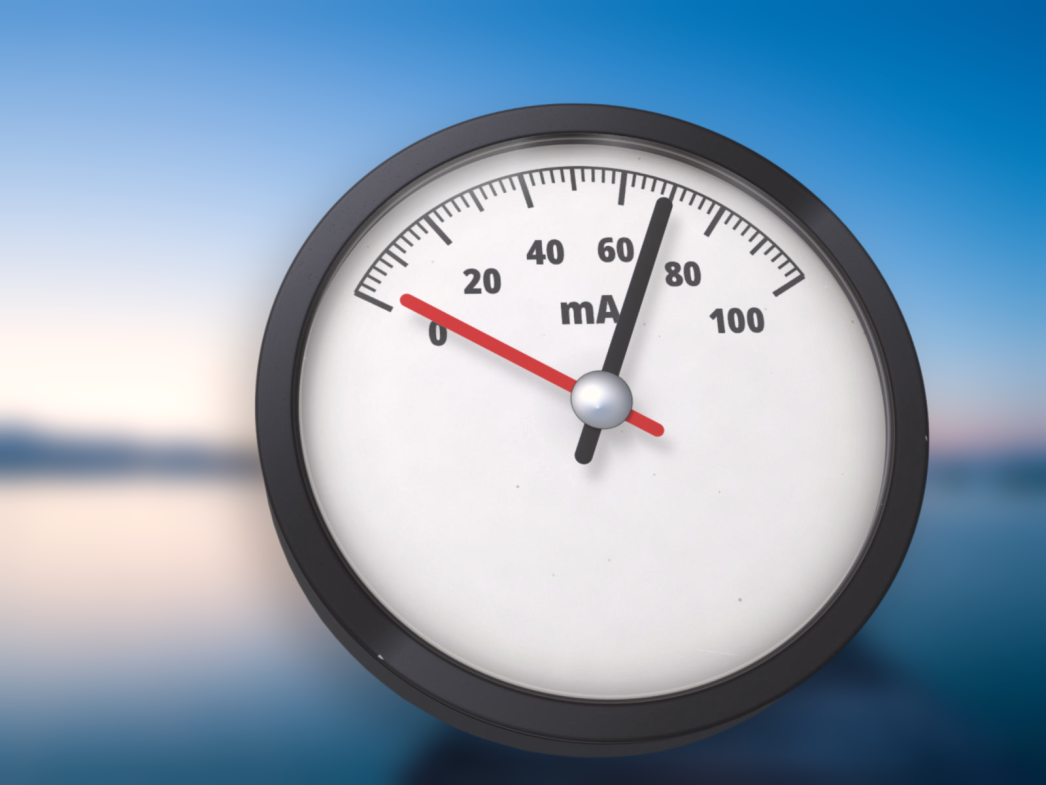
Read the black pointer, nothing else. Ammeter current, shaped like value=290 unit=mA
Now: value=69 unit=mA
